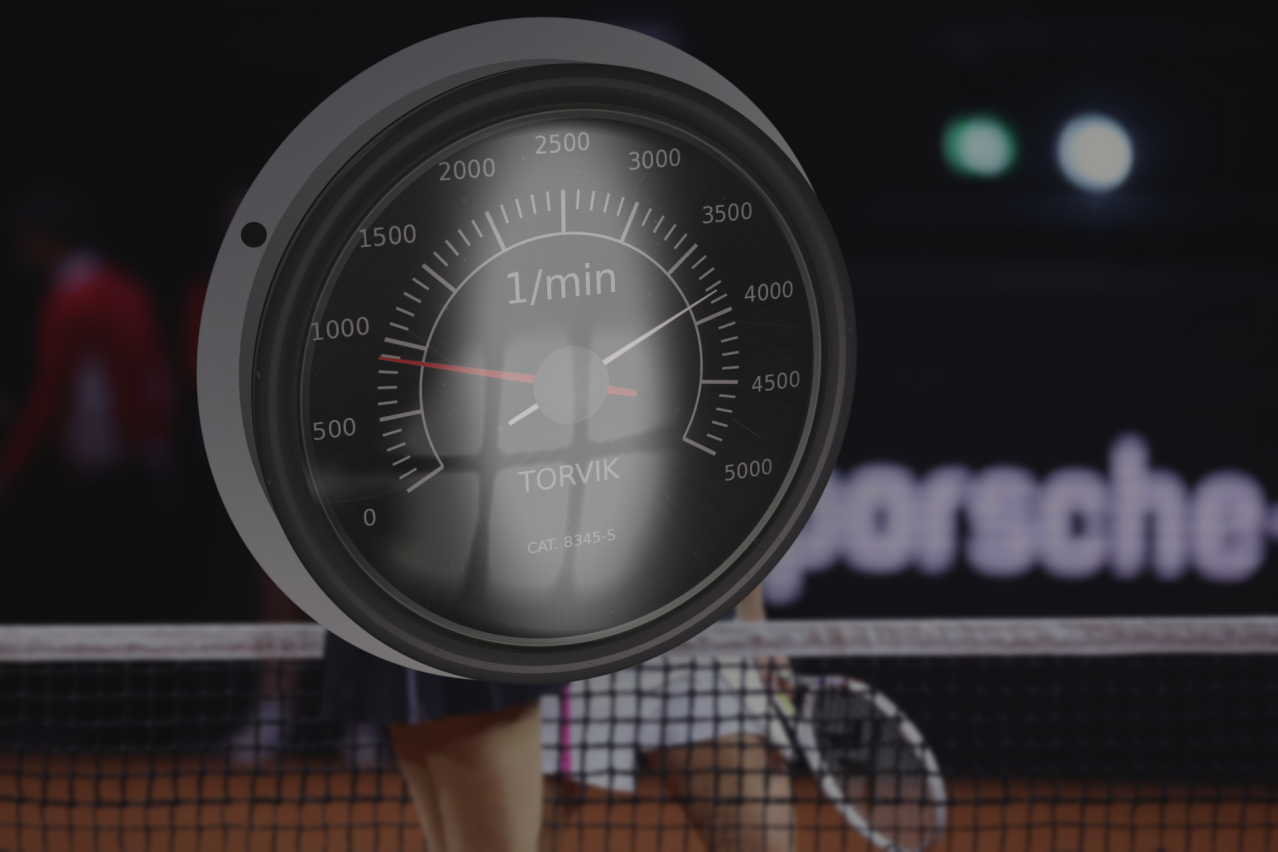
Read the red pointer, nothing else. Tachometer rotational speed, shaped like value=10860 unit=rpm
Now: value=900 unit=rpm
